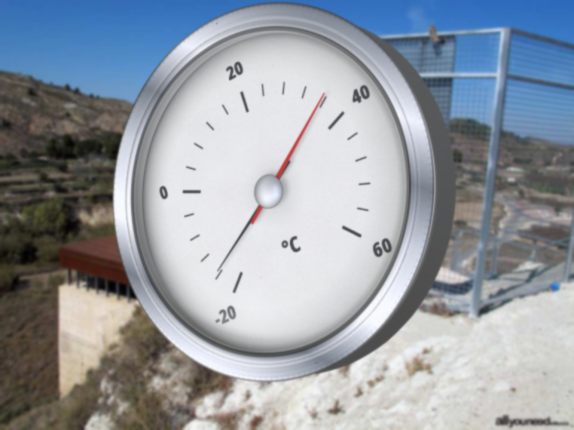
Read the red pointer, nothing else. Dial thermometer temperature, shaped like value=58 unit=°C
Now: value=36 unit=°C
